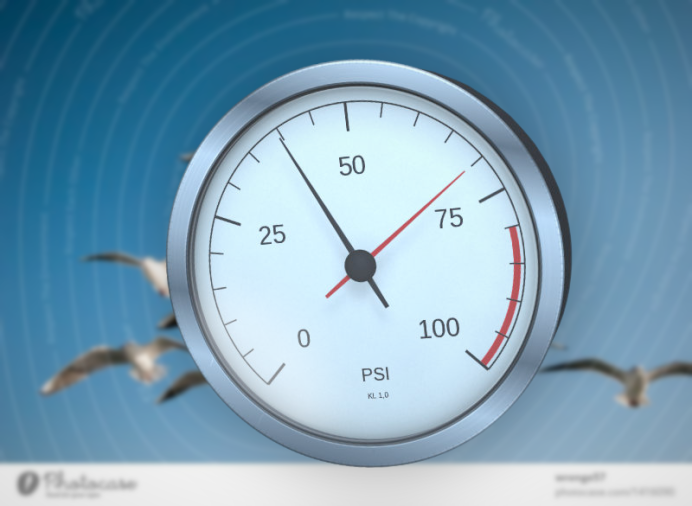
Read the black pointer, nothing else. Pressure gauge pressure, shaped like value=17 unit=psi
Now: value=40 unit=psi
